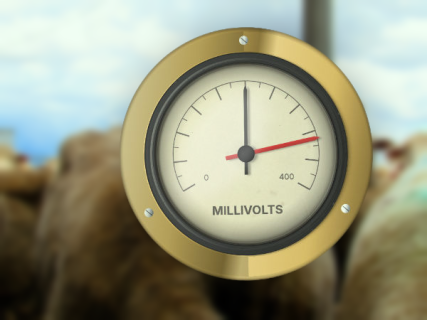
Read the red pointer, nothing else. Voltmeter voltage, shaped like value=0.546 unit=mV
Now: value=330 unit=mV
